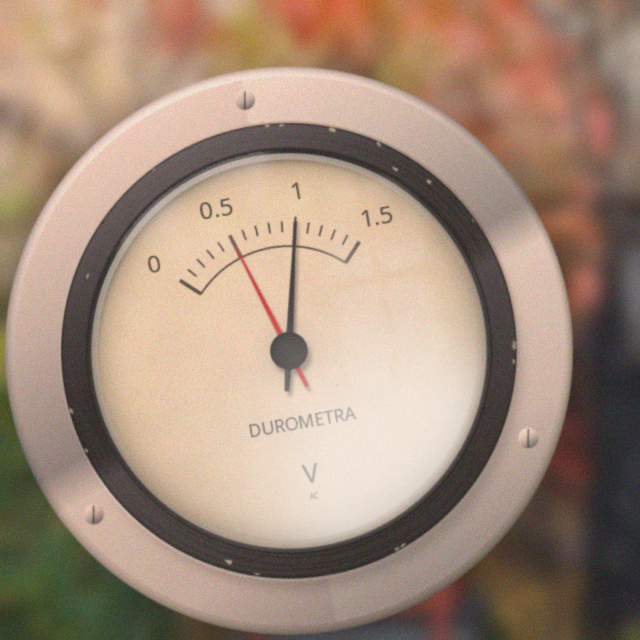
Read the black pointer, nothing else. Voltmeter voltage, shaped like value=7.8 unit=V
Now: value=1 unit=V
